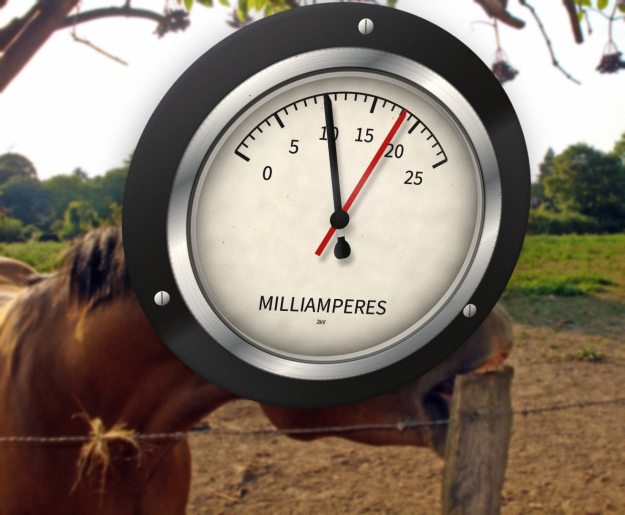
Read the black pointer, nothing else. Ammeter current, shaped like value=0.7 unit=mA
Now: value=10 unit=mA
